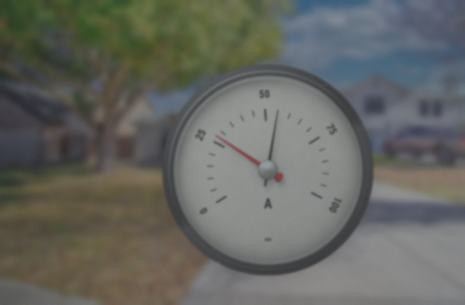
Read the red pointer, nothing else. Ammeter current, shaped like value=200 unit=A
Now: value=27.5 unit=A
